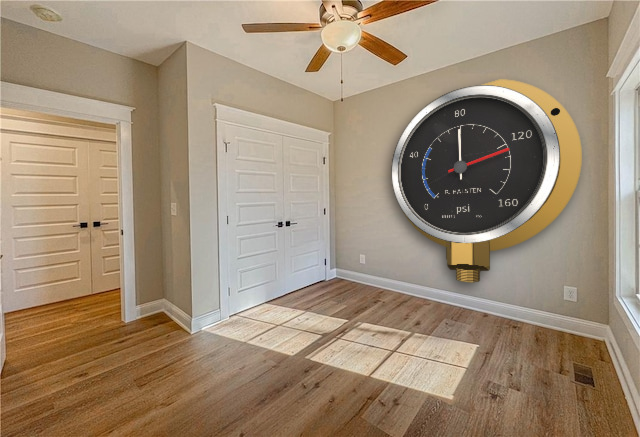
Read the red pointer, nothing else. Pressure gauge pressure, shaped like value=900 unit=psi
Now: value=125 unit=psi
